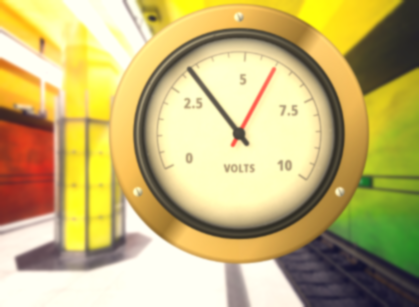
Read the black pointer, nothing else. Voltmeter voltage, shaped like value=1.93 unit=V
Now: value=3.25 unit=V
